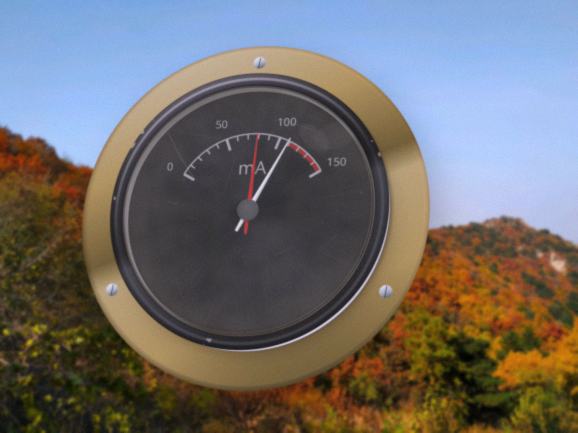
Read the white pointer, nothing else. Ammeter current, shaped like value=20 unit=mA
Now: value=110 unit=mA
